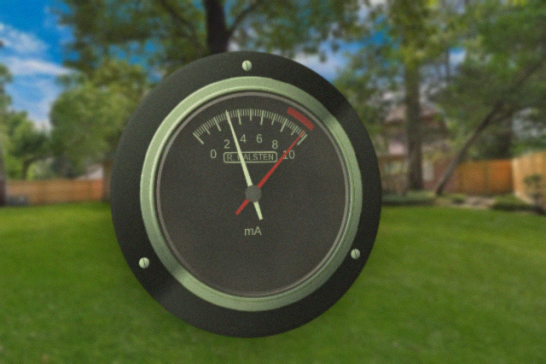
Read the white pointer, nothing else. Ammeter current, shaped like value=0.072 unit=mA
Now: value=3 unit=mA
